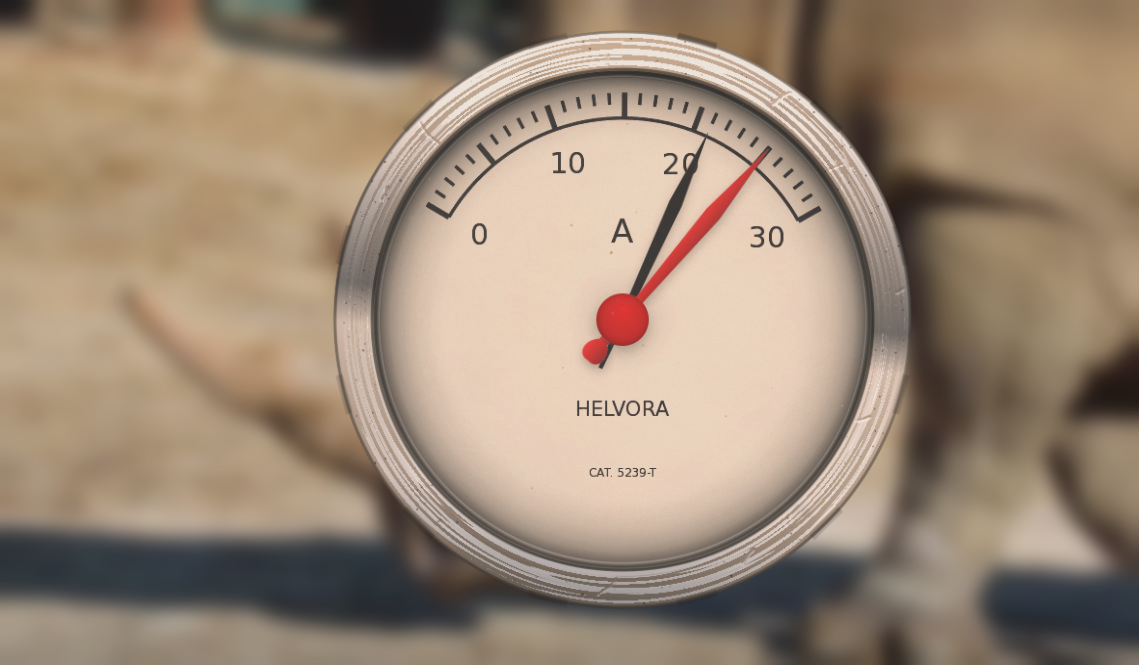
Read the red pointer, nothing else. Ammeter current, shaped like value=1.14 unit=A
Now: value=25 unit=A
